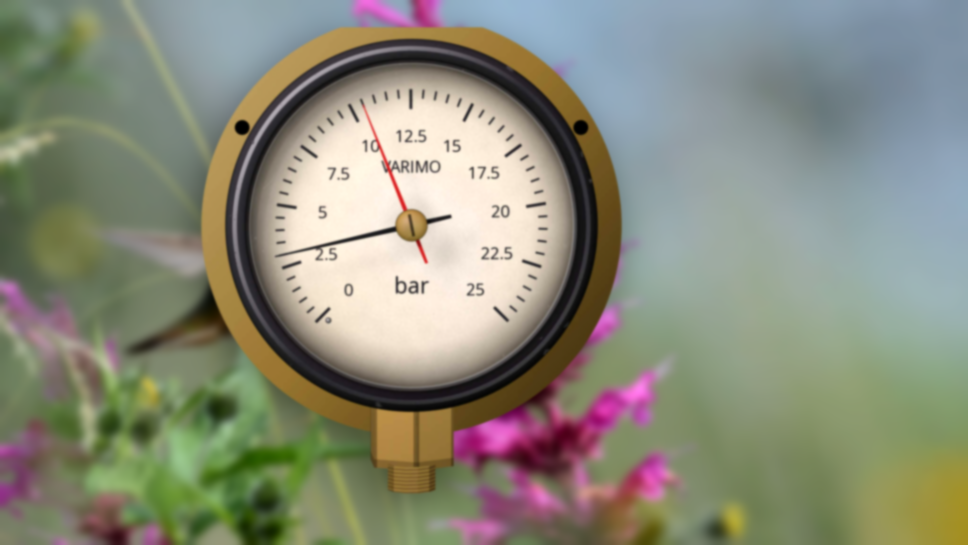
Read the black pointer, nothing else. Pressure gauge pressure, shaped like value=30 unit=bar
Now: value=3 unit=bar
